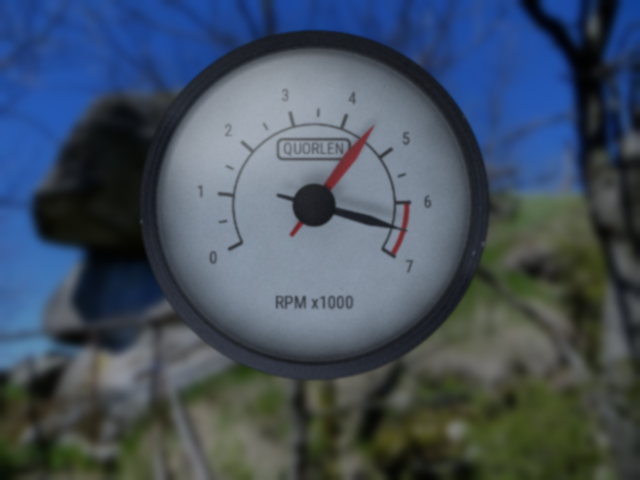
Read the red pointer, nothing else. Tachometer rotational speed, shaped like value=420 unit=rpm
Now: value=4500 unit=rpm
